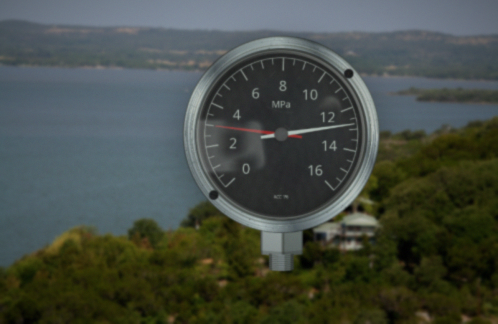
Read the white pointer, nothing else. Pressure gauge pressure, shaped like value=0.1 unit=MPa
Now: value=12.75 unit=MPa
